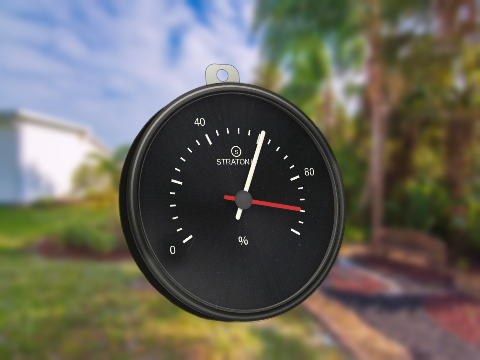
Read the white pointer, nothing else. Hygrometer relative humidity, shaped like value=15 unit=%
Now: value=60 unit=%
